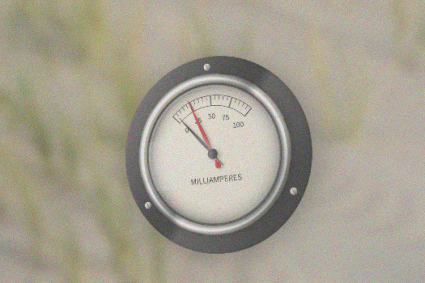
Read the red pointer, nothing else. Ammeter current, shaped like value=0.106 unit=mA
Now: value=25 unit=mA
